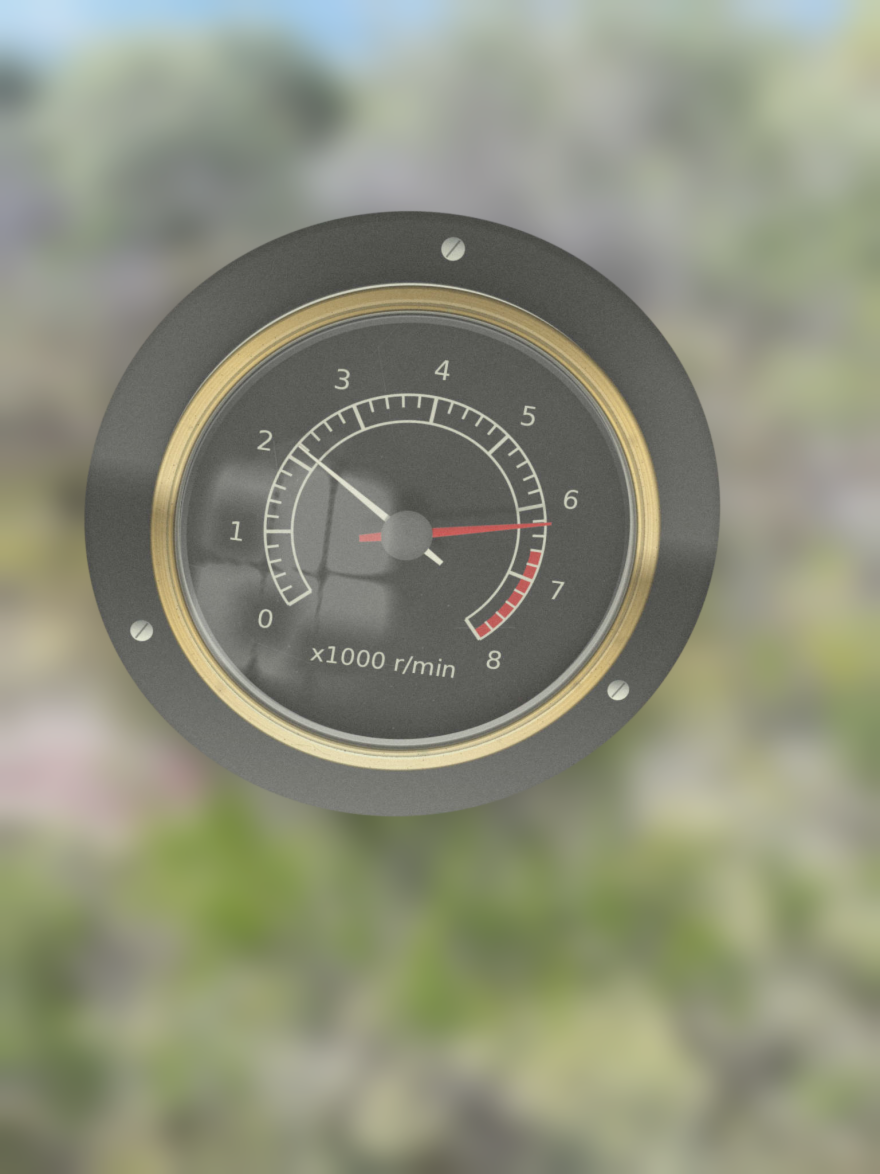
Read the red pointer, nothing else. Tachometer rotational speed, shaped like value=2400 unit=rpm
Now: value=6200 unit=rpm
